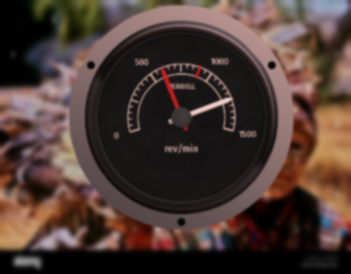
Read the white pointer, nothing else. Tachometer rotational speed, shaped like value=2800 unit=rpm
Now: value=1250 unit=rpm
